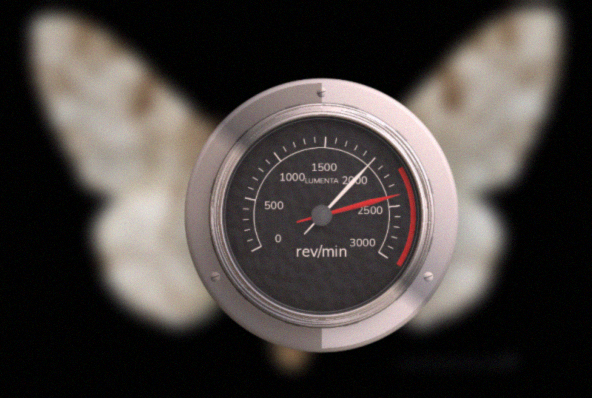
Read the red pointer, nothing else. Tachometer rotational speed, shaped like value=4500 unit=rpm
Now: value=2400 unit=rpm
